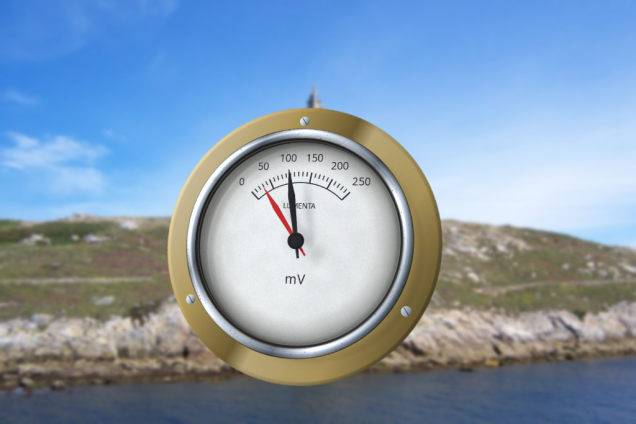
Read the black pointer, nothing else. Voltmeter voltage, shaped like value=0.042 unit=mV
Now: value=100 unit=mV
